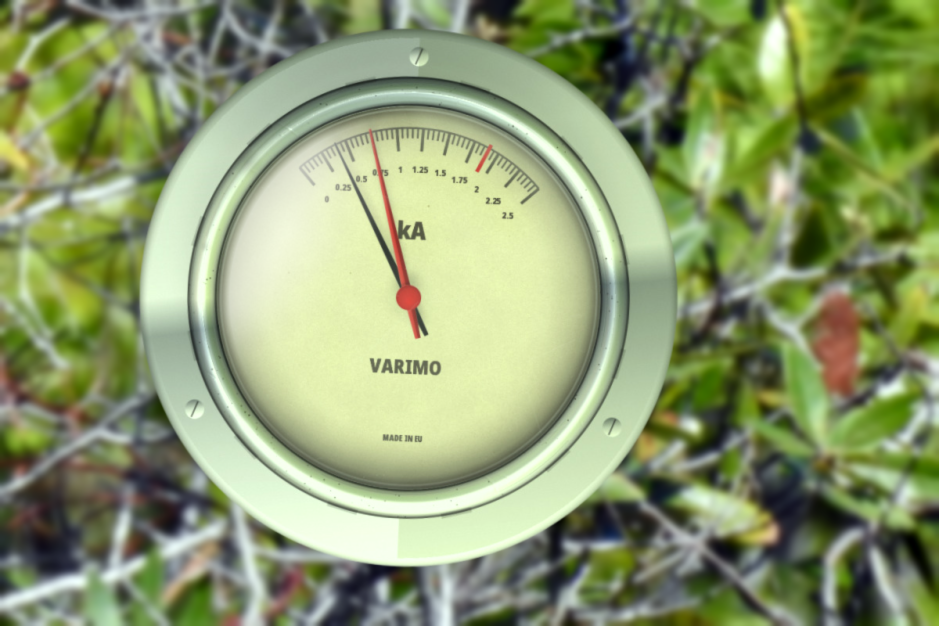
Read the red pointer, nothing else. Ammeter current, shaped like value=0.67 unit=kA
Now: value=0.75 unit=kA
